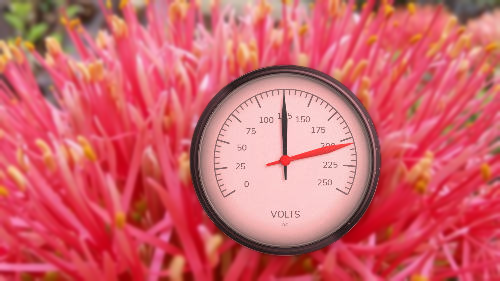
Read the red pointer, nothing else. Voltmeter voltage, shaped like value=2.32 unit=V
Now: value=205 unit=V
